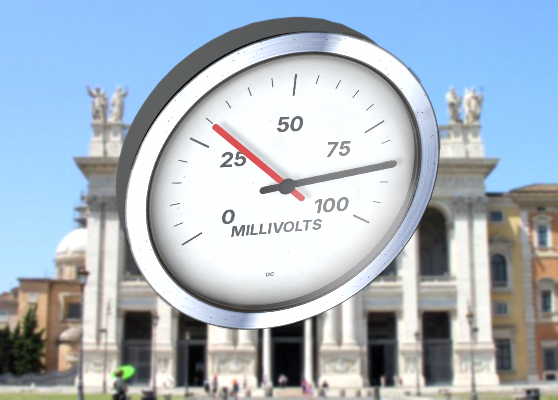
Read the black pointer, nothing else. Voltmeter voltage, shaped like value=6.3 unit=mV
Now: value=85 unit=mV
